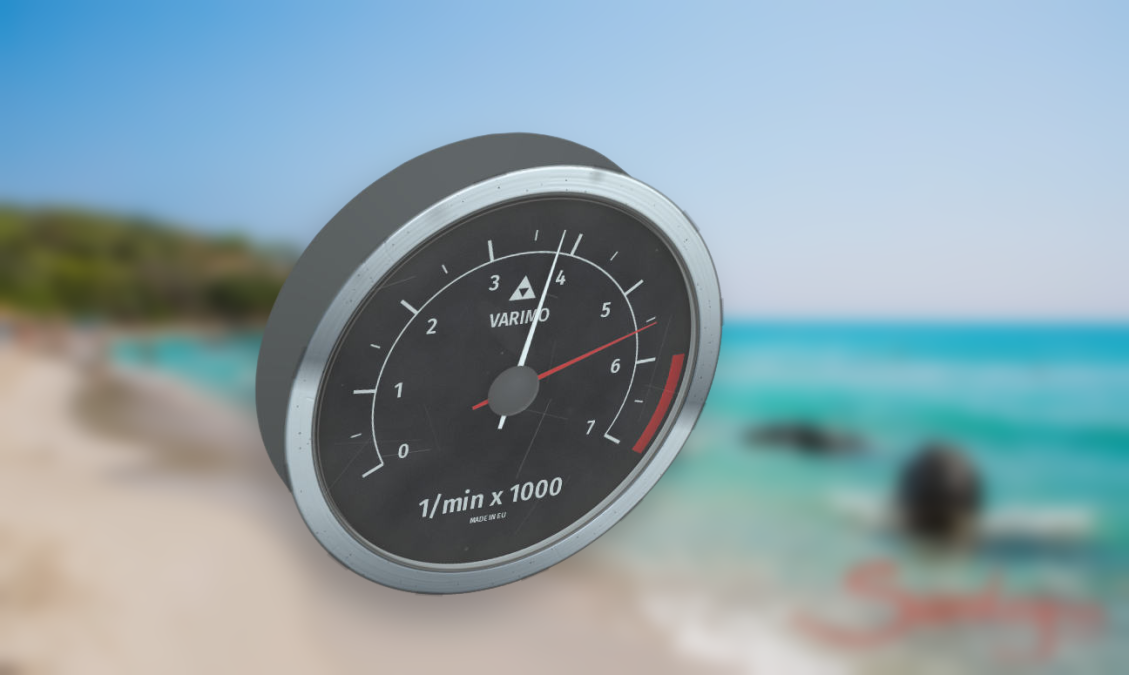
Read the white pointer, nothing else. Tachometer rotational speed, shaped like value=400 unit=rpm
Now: value=3750 unit=rpm
